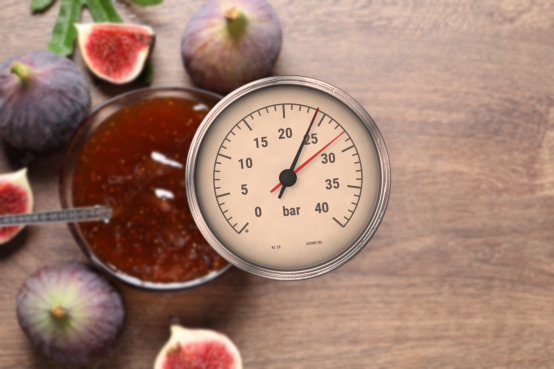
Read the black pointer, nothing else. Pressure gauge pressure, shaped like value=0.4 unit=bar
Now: value=24 unit=bar
